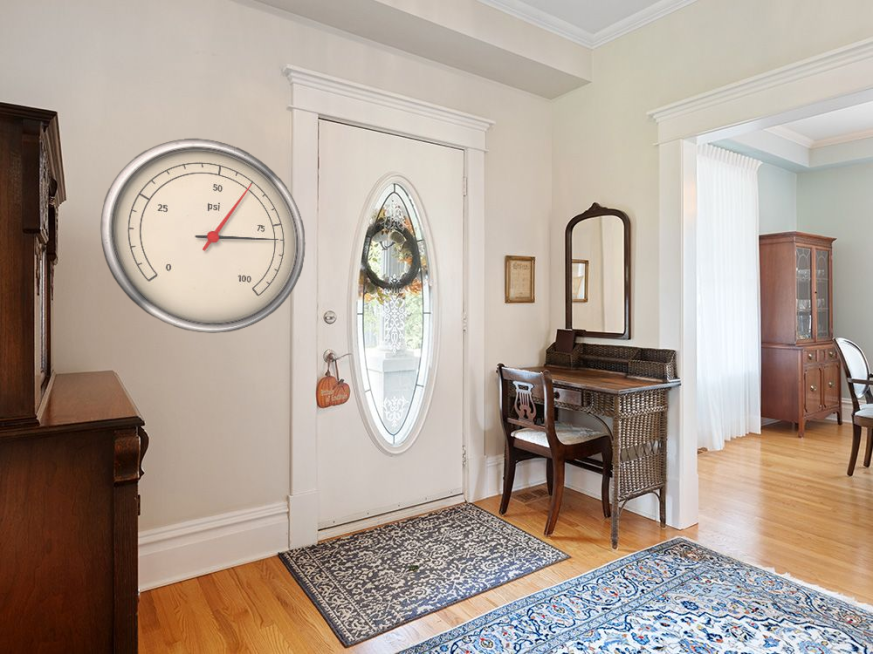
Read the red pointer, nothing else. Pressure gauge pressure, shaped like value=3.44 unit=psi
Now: value=60 unit=psi
